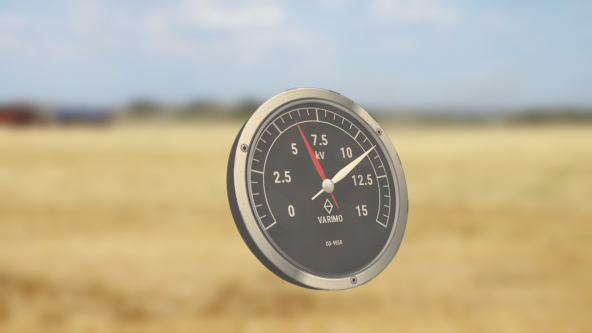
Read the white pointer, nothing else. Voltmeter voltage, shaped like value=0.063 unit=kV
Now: value=11 unit=kV
